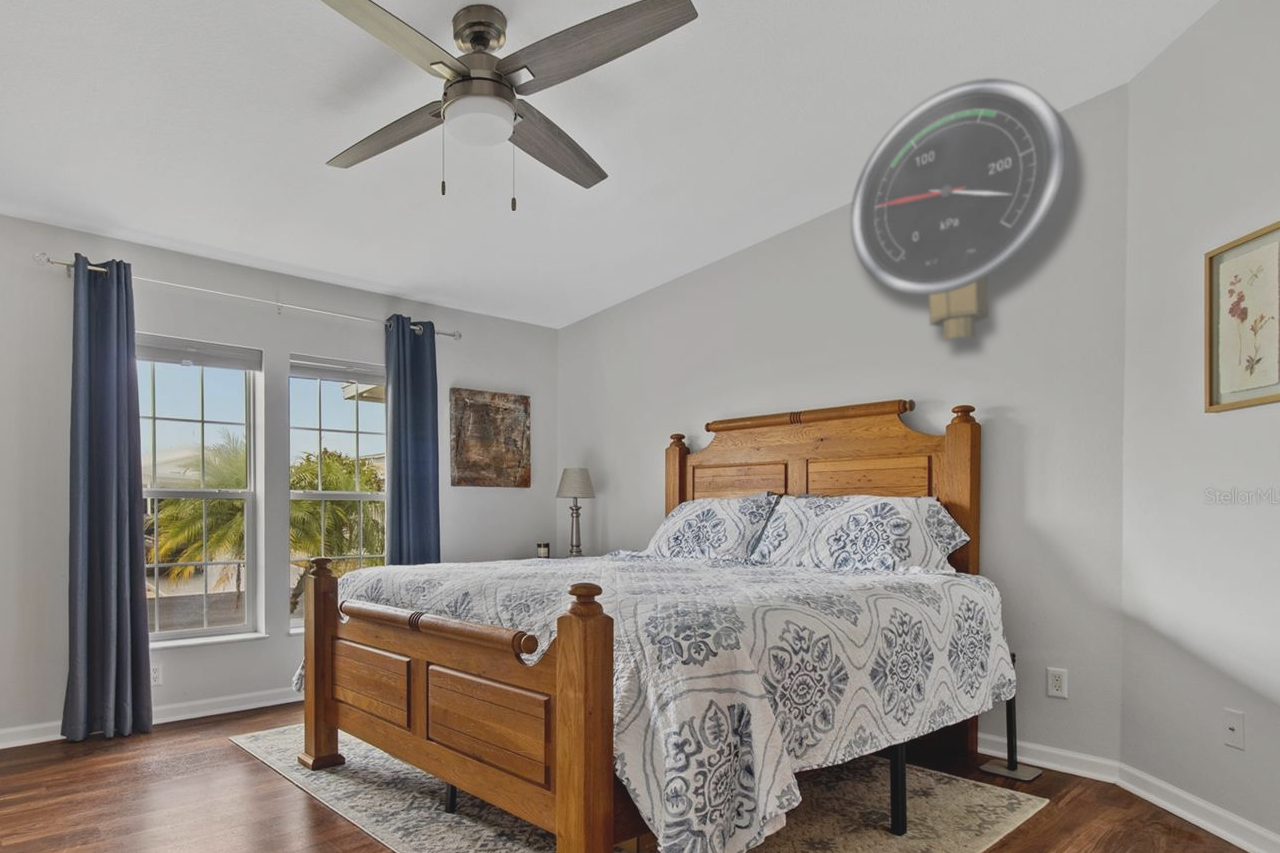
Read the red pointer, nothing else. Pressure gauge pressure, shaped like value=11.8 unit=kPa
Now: value=50 unit=kPa
